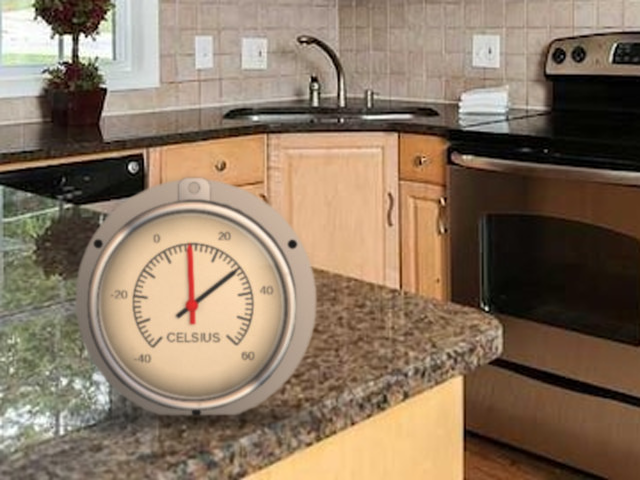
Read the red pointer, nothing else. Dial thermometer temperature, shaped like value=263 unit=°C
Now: value=10 unit=°C
